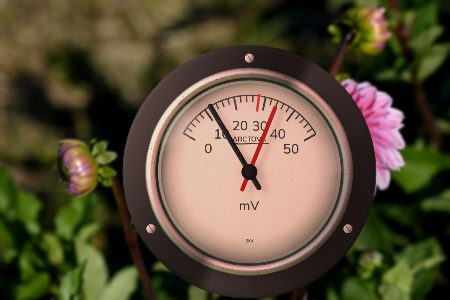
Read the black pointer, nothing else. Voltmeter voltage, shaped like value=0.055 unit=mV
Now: value=12 unit=mV
